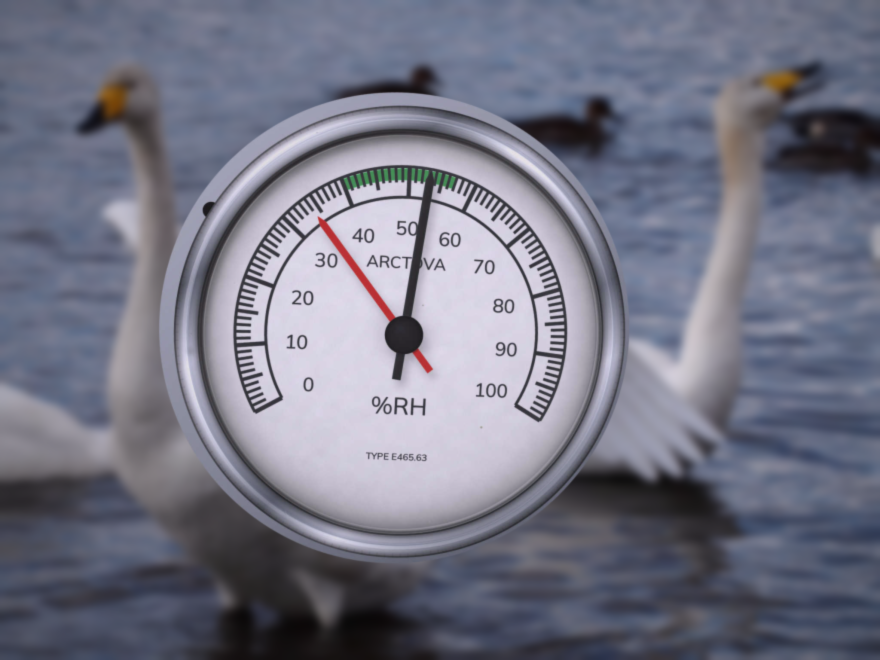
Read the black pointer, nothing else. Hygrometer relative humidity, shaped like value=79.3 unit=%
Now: value=53 unit=%
